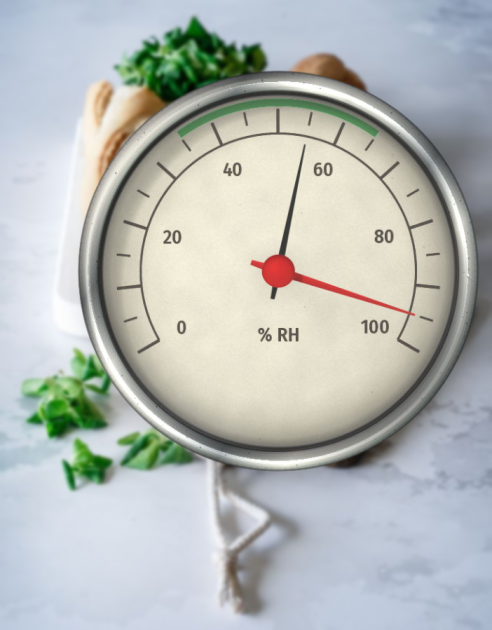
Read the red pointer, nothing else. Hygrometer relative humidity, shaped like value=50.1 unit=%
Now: value=95 unit=%
